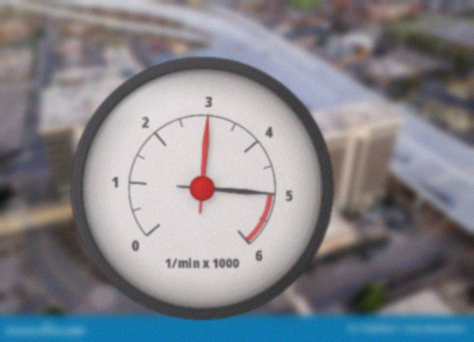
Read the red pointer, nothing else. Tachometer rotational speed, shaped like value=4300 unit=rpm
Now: value=3000 unit=rpm
